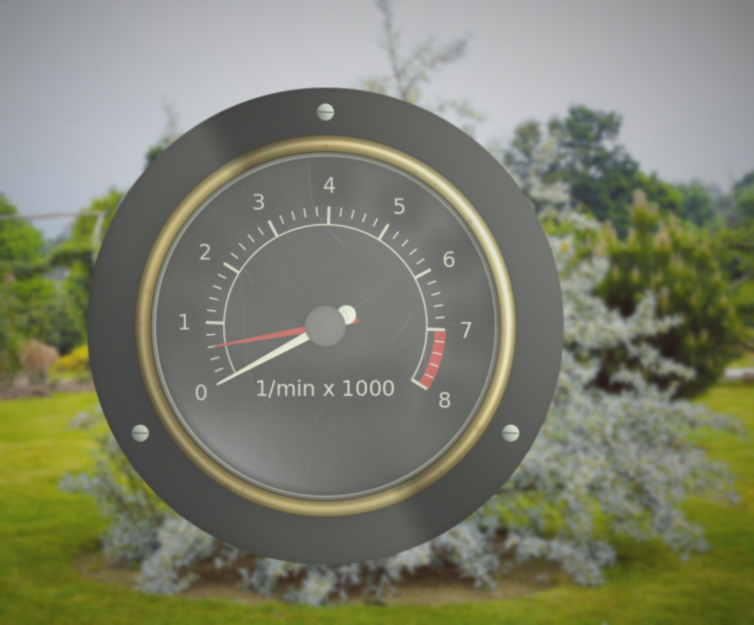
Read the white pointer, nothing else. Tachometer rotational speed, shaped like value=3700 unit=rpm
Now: value=0 unit=rpm
